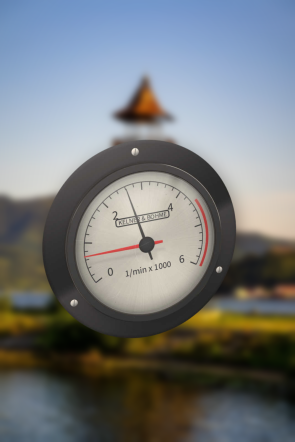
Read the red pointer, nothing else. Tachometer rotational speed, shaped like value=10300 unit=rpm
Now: value=700 unit=rpm
